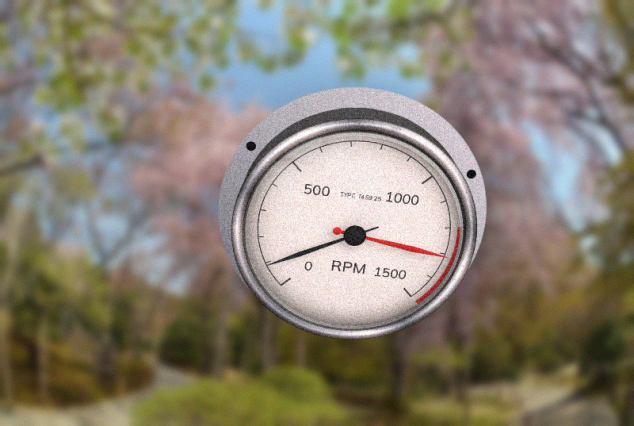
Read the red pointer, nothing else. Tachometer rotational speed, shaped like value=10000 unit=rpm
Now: value=1300 unit=rpm
